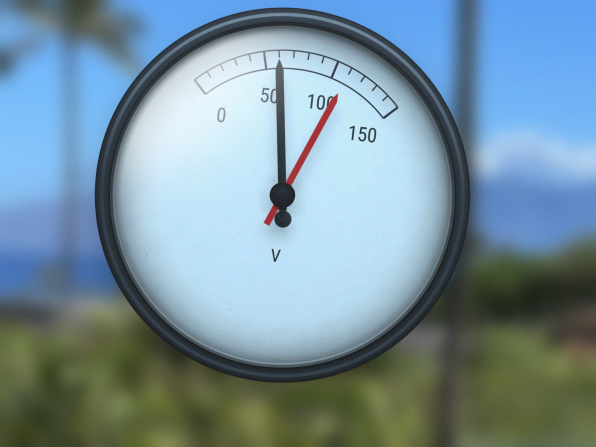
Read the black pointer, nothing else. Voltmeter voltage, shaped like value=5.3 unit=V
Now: value=60 unit=V
